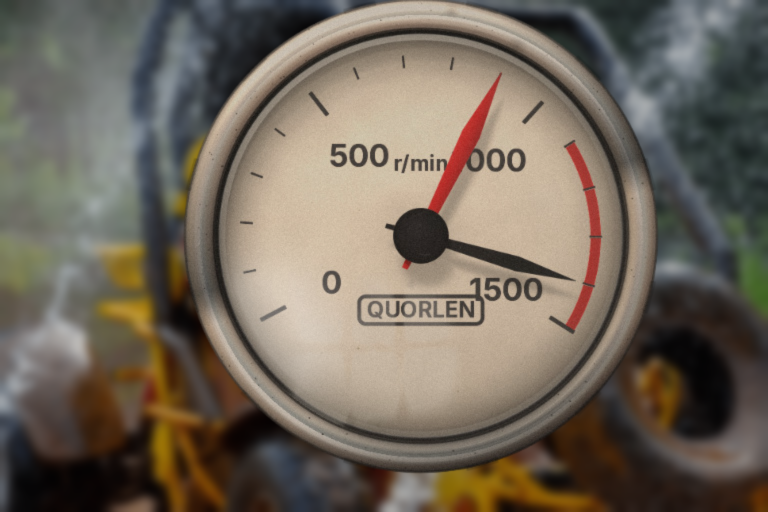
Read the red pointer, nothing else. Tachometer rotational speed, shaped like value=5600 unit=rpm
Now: value=900 unit=rpm
